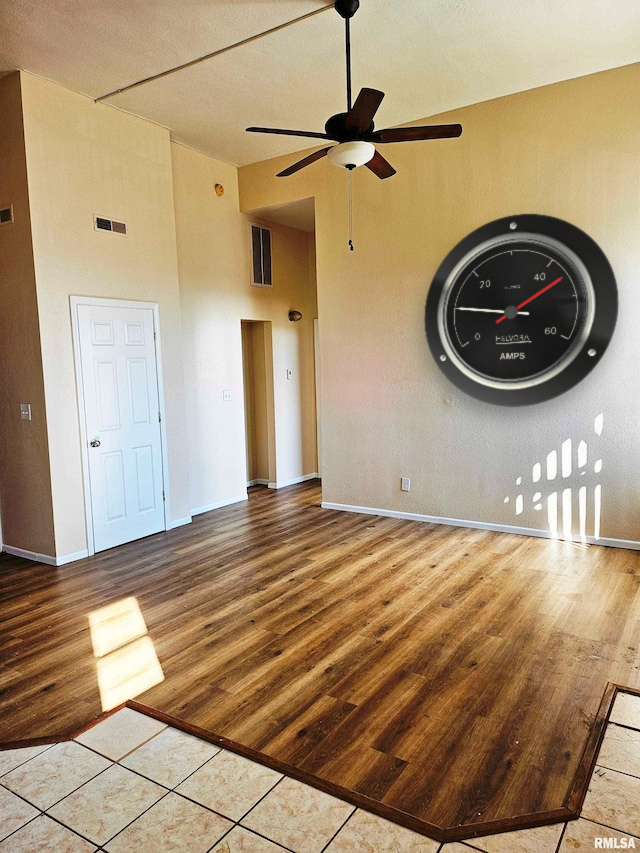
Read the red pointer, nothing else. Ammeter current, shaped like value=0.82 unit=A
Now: value=45 unit=A
